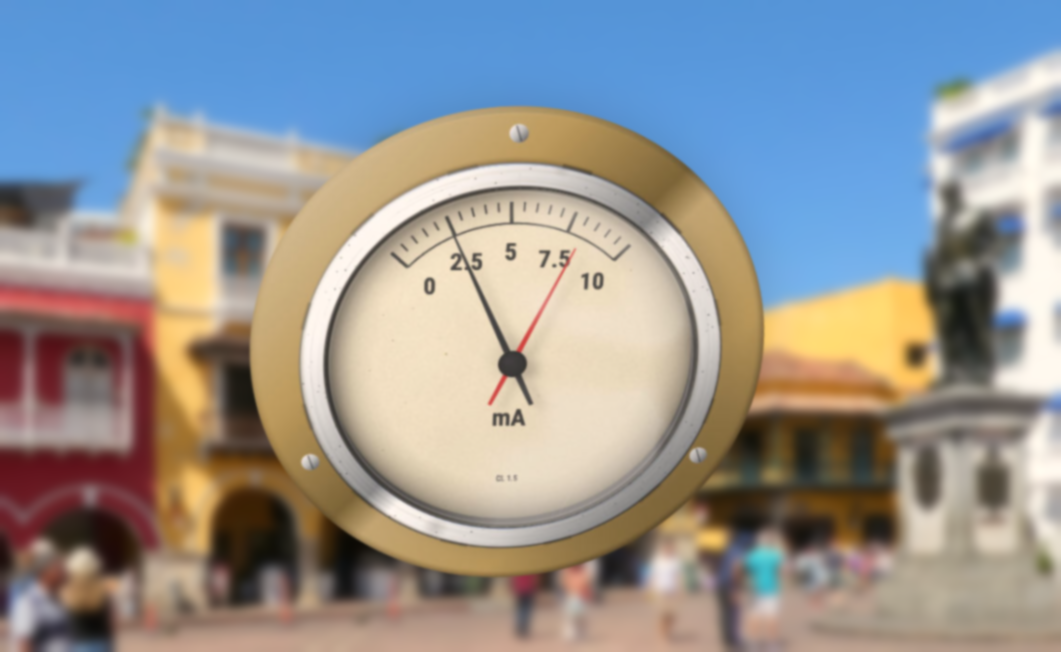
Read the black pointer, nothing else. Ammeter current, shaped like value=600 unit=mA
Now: value=2.5 unit=mA
